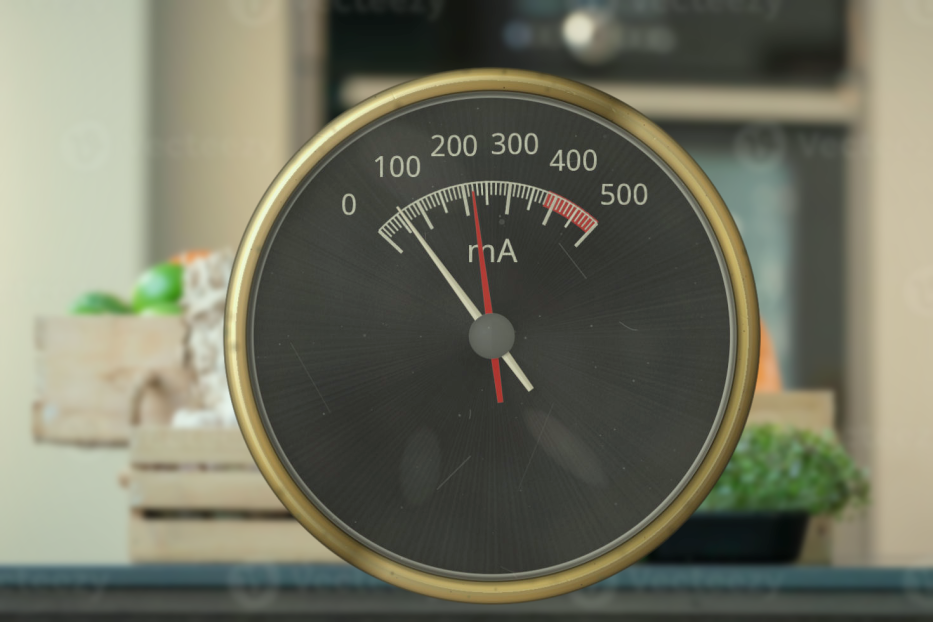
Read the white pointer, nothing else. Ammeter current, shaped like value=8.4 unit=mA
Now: value=60 unit=mA
